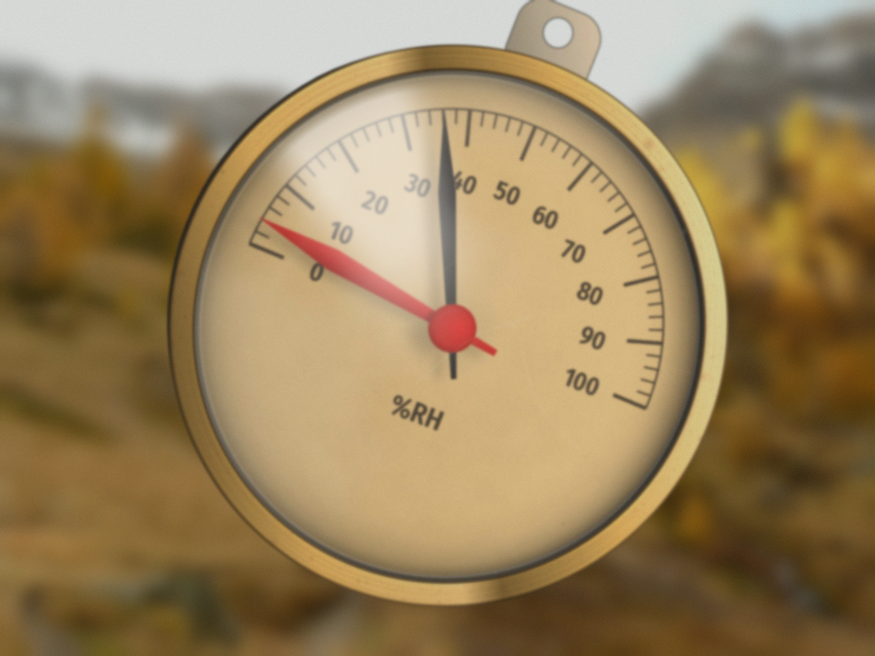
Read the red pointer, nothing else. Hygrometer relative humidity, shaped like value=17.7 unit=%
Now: value=4 unit=%
